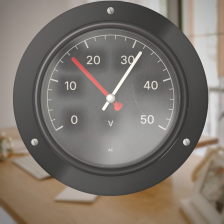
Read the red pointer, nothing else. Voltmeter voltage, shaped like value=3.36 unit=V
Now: value=16 unit=V
